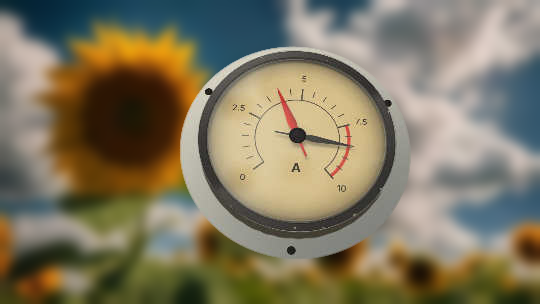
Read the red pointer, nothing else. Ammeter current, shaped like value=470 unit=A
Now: value=4 unit=A
